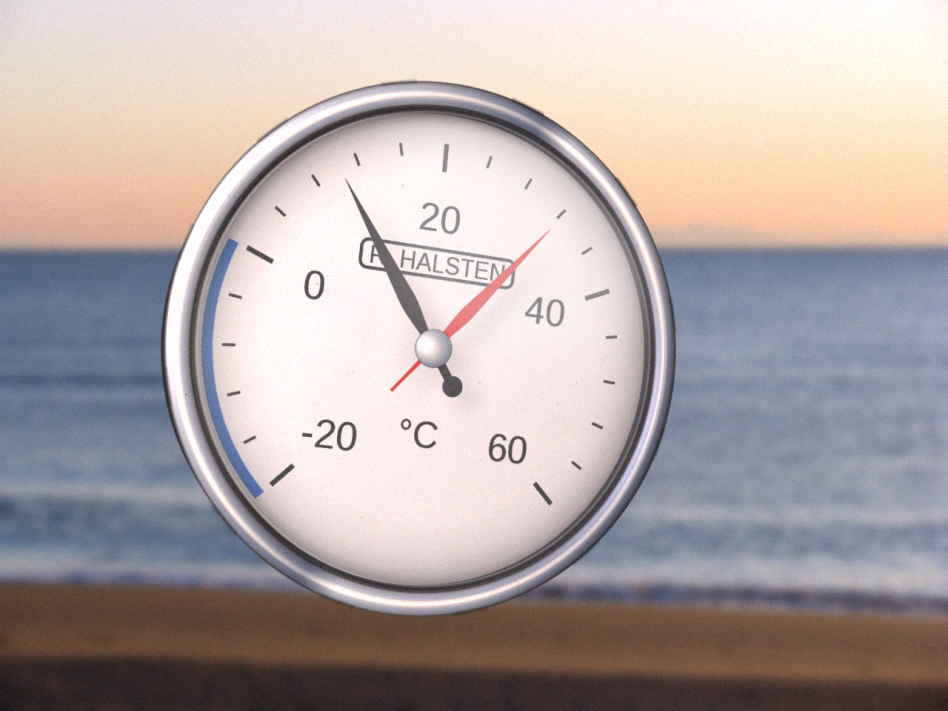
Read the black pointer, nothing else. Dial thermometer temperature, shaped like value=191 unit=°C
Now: value=10 unit=°C
